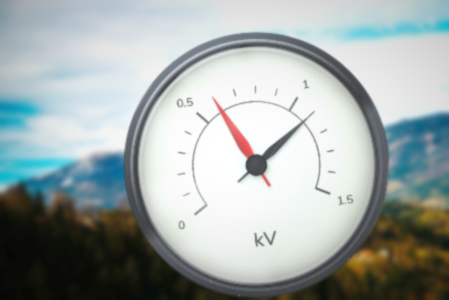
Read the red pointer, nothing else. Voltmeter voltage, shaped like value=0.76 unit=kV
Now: value=0.6 unit=kV
